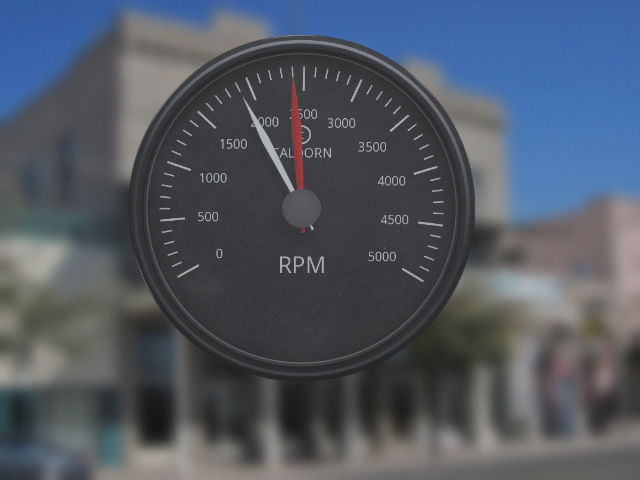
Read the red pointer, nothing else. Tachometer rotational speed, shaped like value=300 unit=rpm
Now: value=2400 unit=rpm
